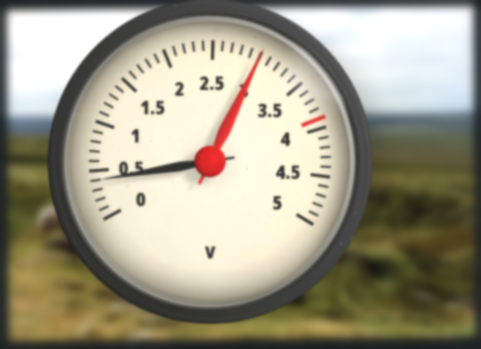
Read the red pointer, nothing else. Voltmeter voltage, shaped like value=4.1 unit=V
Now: value=3 unit=V
